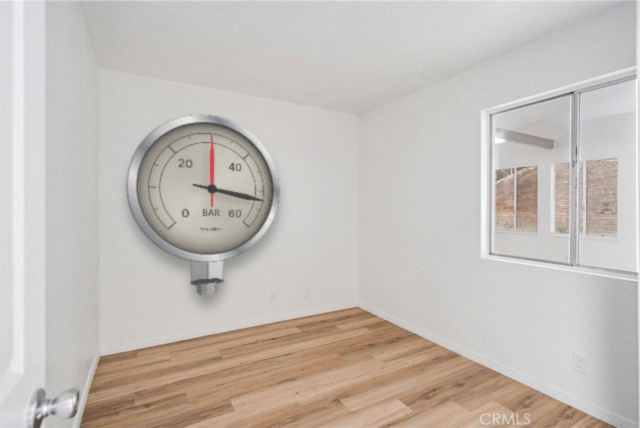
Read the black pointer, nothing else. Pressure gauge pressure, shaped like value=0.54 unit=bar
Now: value=52.5 unit=bar
